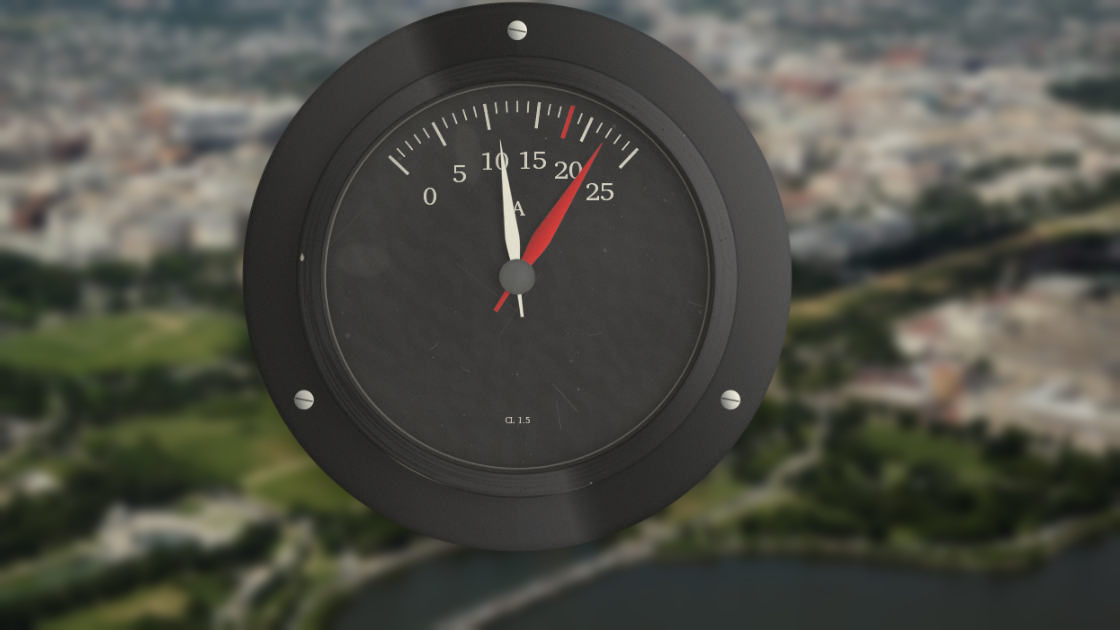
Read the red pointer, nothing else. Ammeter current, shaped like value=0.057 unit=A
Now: value=22 unit=A
